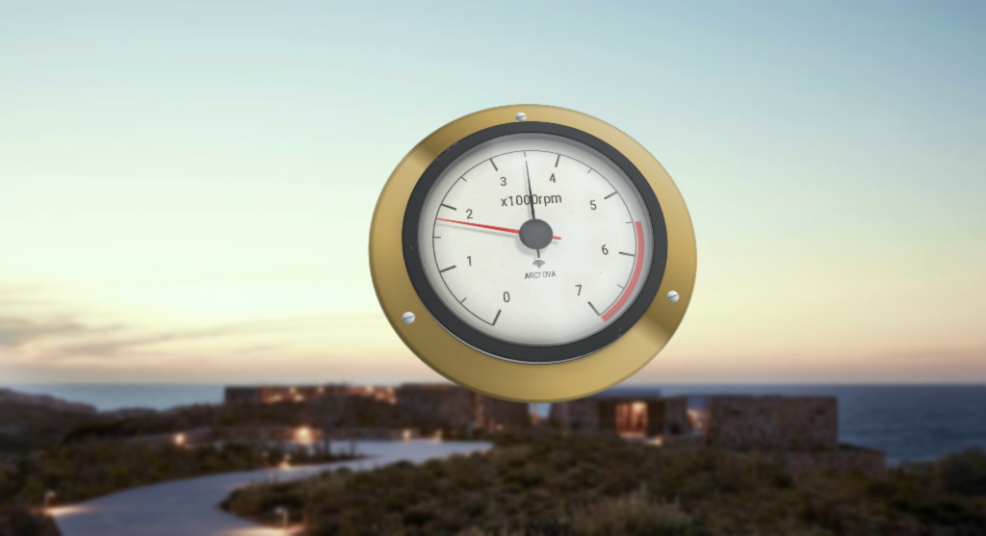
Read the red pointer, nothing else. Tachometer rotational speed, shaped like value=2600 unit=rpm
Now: value=1750 unit=rpm
